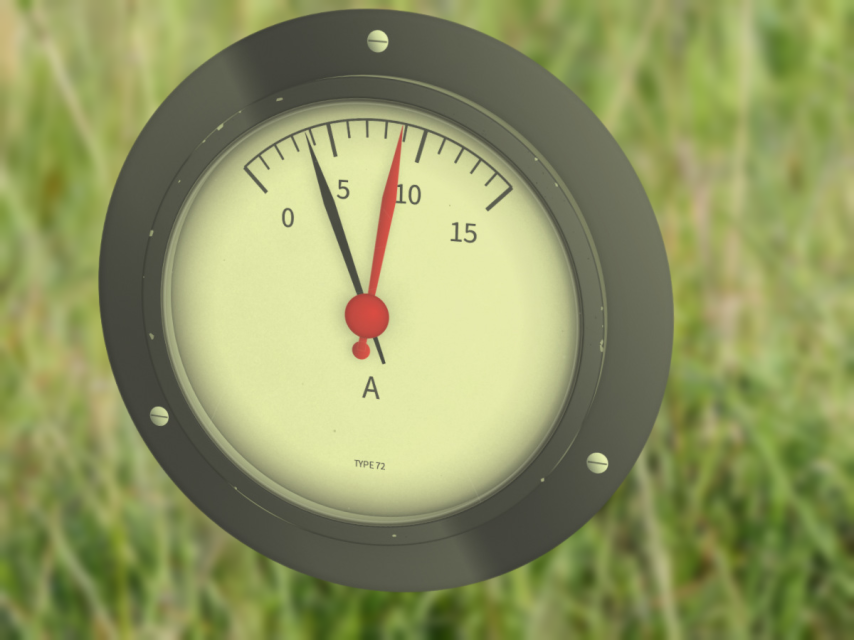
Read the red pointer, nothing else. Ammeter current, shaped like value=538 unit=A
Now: value=9 unit=A
